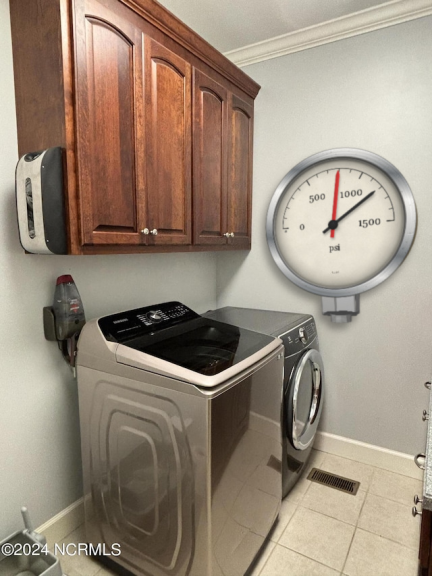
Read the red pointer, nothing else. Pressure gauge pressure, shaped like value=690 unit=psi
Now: value=800 unit=psi
